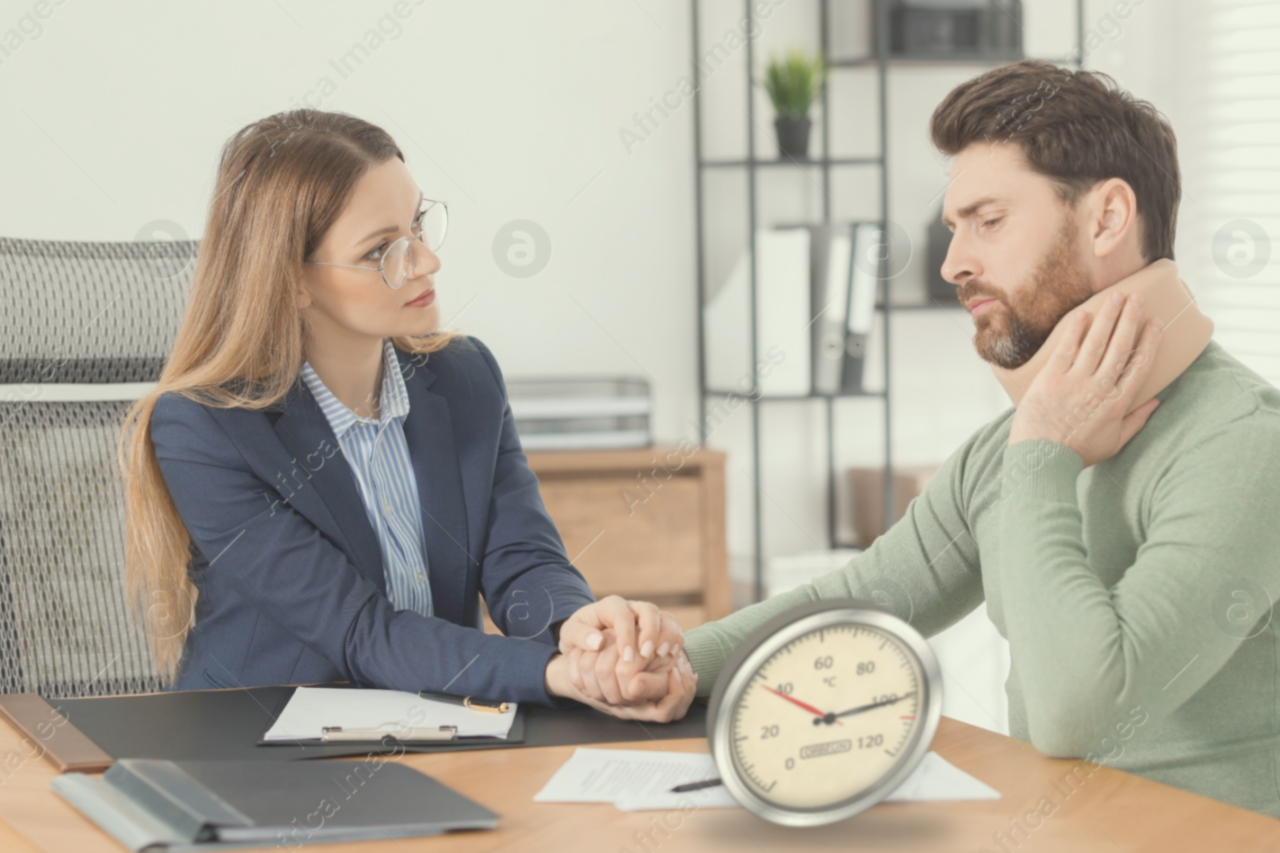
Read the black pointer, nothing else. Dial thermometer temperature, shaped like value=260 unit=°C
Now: value=100 unit=°C
